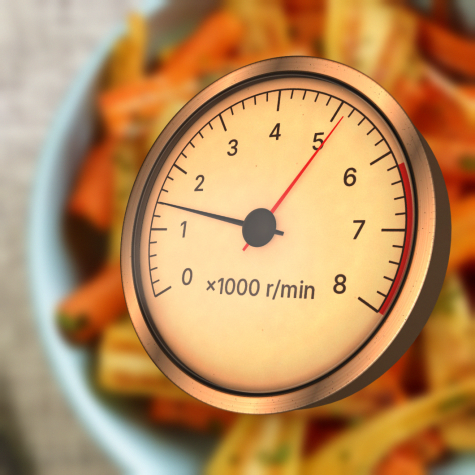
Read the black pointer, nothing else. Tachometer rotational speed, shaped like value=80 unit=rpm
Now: value=1400 unit=rpm
